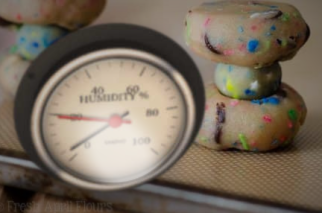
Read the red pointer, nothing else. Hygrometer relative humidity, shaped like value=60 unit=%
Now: value=20 unit=%
